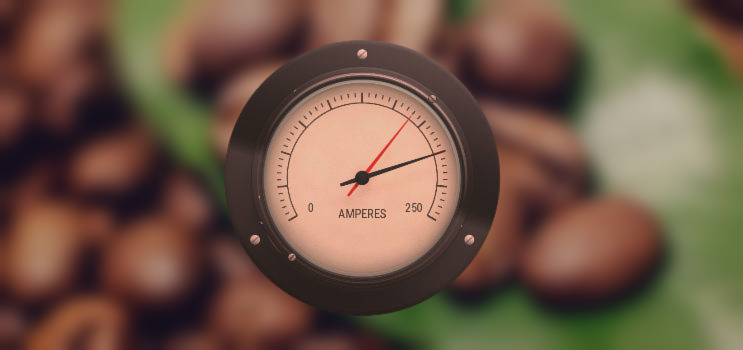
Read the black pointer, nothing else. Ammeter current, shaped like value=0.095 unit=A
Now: value=200 unit=A
